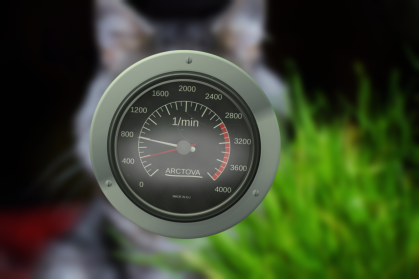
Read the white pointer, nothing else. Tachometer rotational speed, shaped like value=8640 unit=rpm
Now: value=800 unit=rpm
